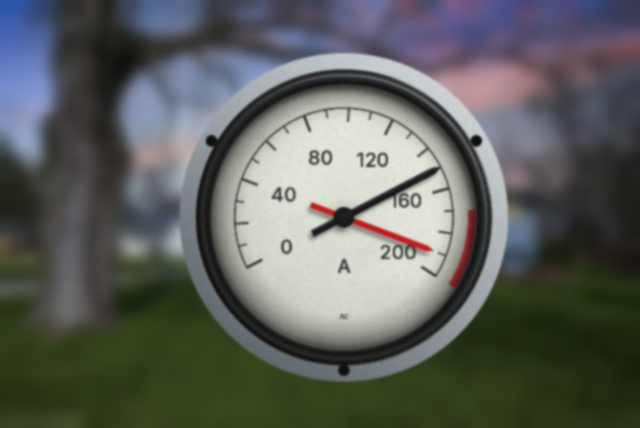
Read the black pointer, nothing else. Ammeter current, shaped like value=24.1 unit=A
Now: value=150 unit=A
